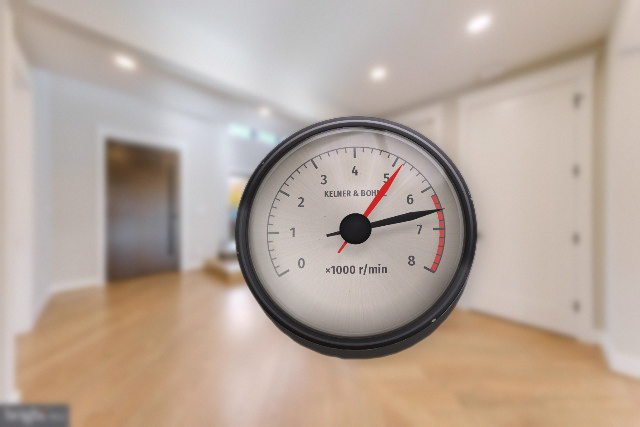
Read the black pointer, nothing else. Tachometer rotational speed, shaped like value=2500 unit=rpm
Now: value=6600 unit=rpm
